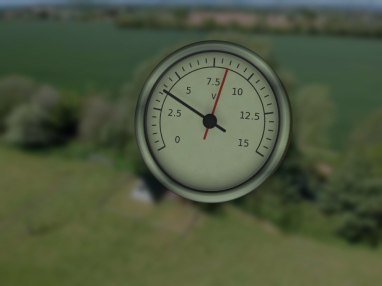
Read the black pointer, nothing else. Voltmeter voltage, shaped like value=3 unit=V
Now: value=3.75 unit=V
